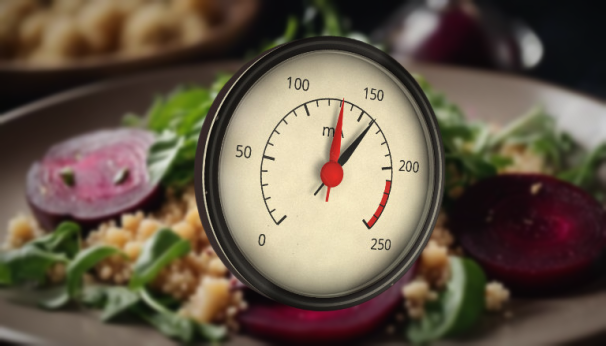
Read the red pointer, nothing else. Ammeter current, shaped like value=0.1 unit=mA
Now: value=130 unit=mA
